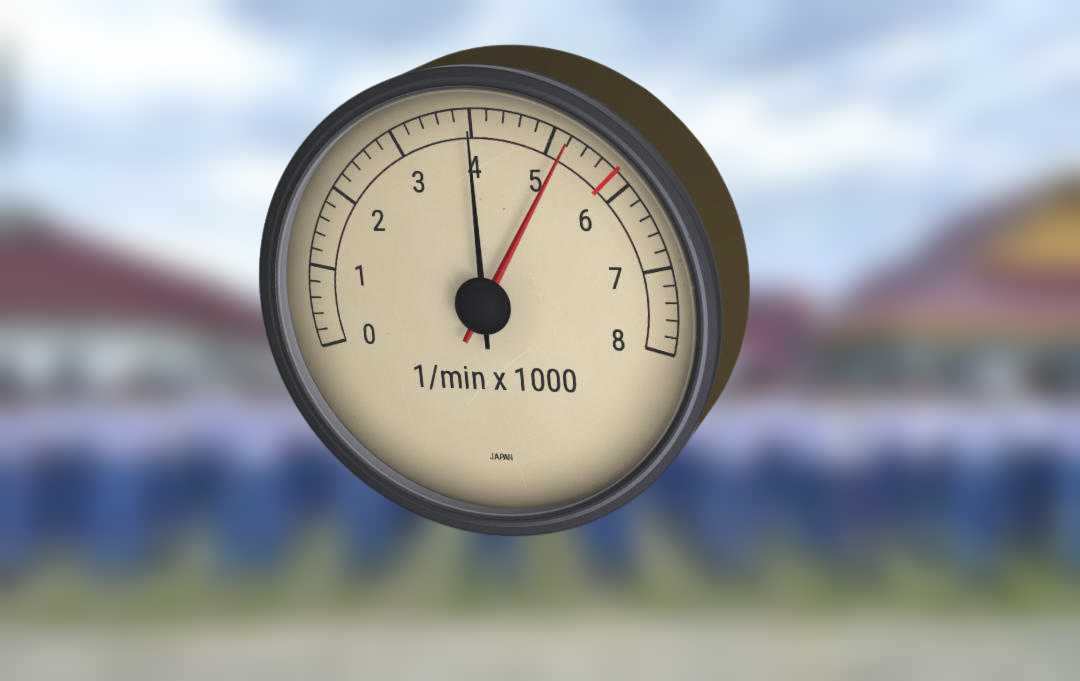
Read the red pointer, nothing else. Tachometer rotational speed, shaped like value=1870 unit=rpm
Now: value=5200 unit=rpm
